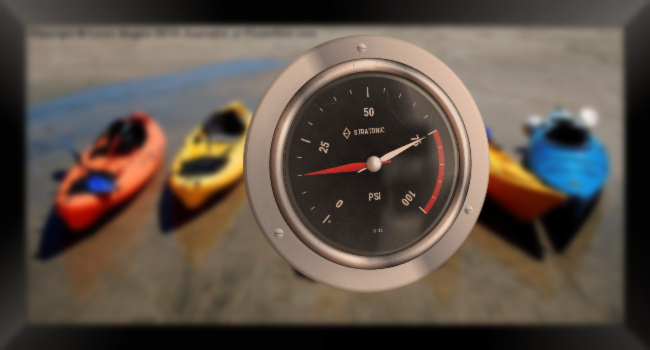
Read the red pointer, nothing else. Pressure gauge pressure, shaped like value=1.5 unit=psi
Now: value=15 unit=psi
